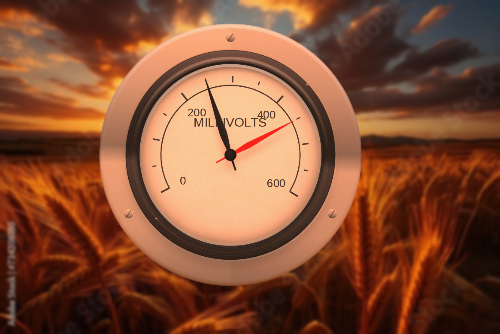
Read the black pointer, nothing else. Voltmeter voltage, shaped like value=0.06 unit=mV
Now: value=250 unit=mV
